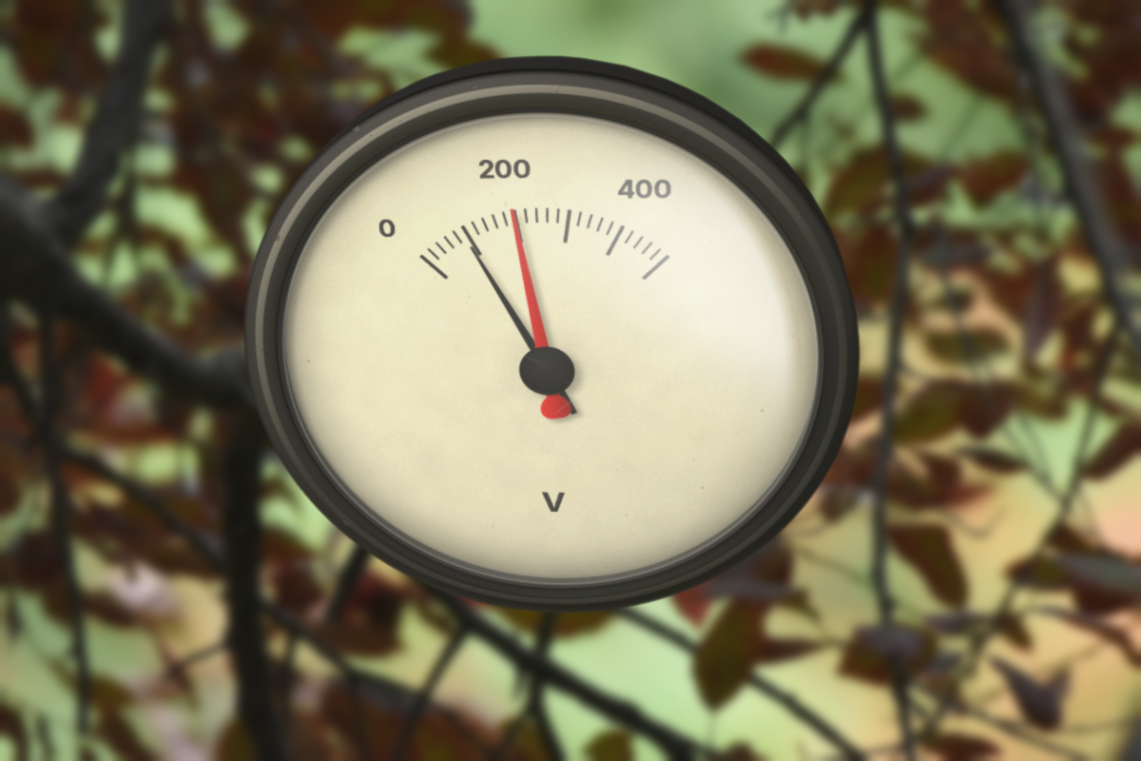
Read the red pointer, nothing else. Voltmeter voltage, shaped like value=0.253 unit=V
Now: value=200 unit=V
